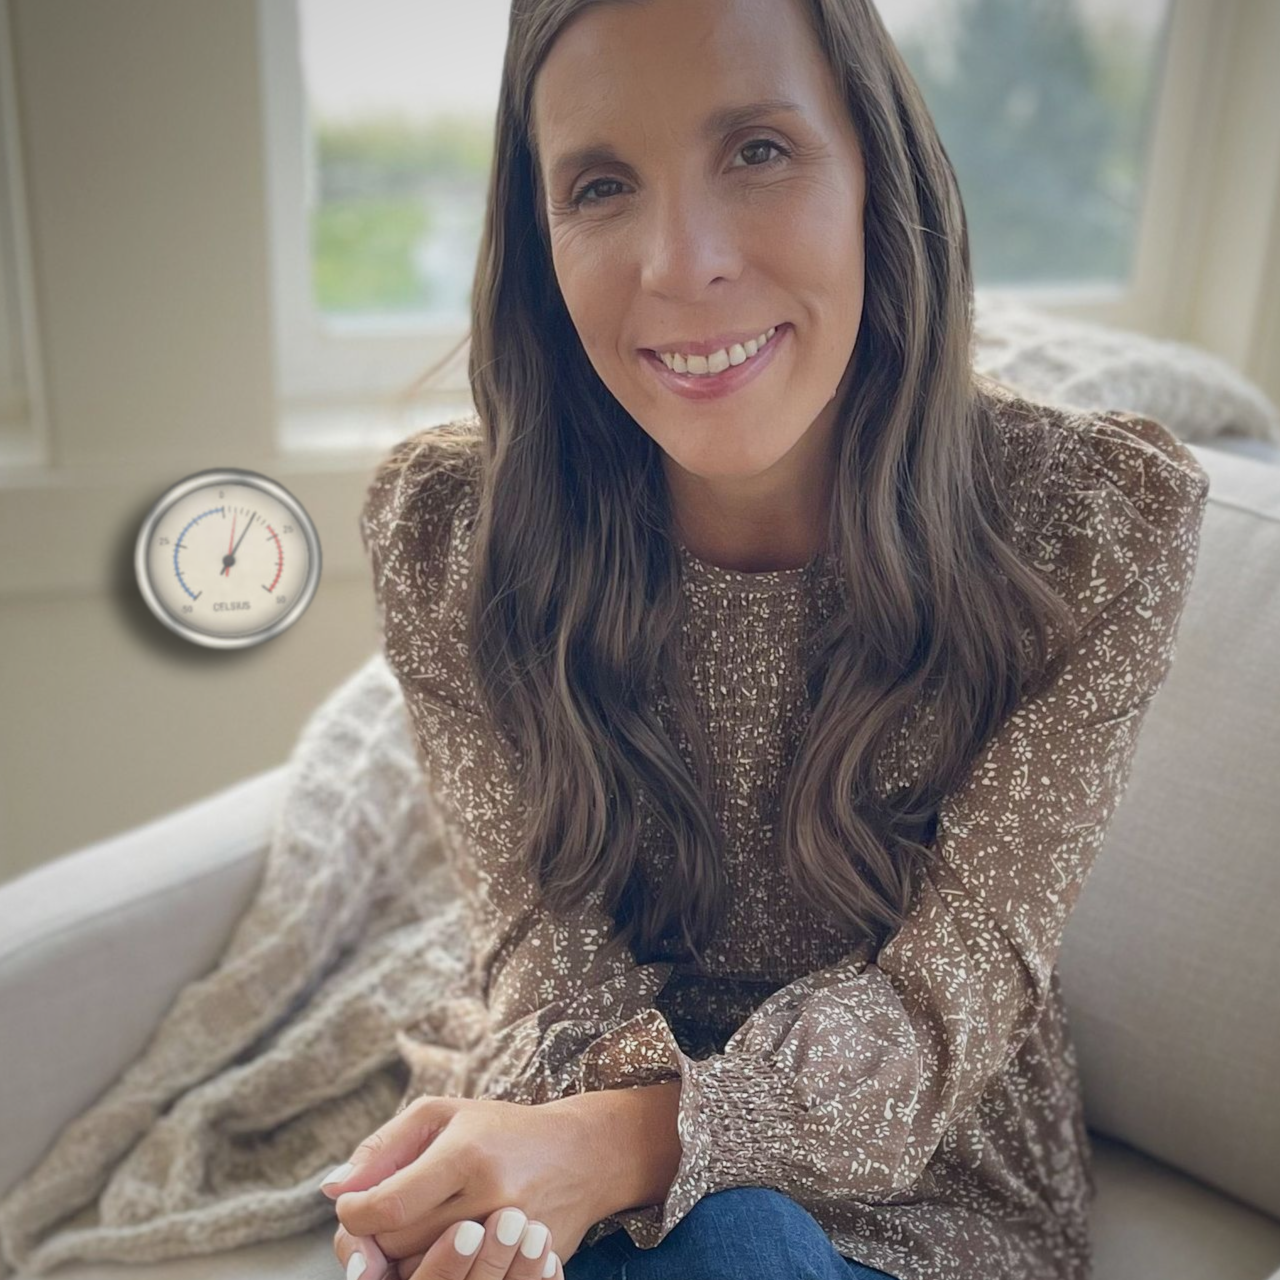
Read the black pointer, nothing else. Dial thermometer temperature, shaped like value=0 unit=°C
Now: value=12.5 unit=°C
